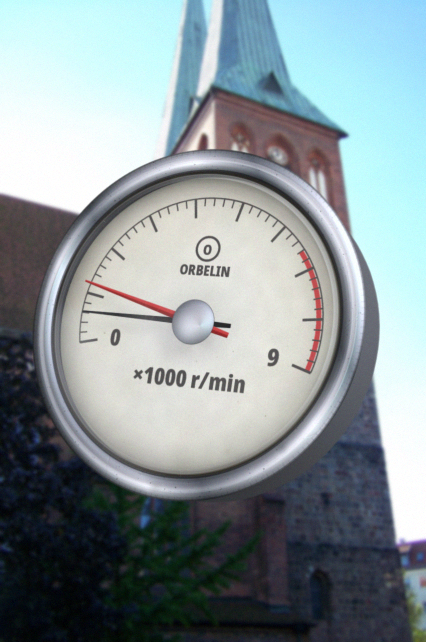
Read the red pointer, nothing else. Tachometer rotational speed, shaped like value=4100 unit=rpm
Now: value=1200 unit=rpm
